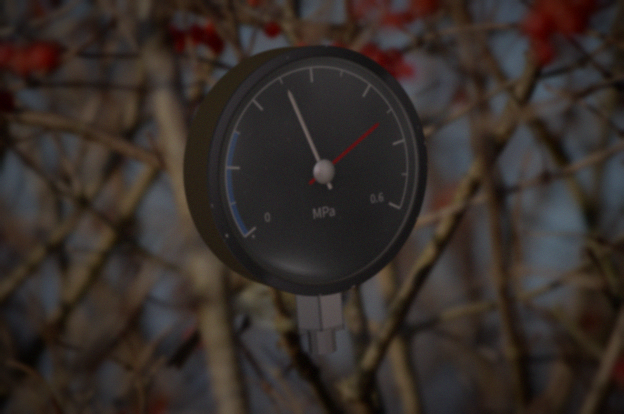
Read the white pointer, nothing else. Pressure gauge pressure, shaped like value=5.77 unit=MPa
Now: value=0.25 unit=MPa
